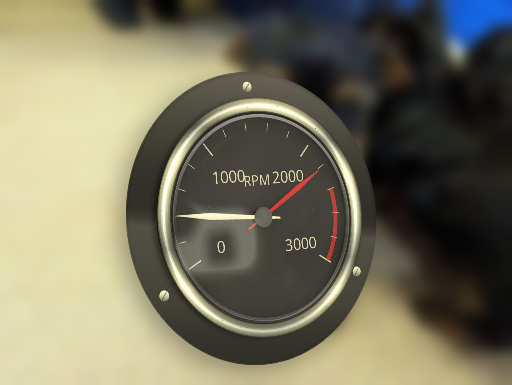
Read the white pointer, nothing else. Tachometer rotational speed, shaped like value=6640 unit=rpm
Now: value=400 unit=rpm
